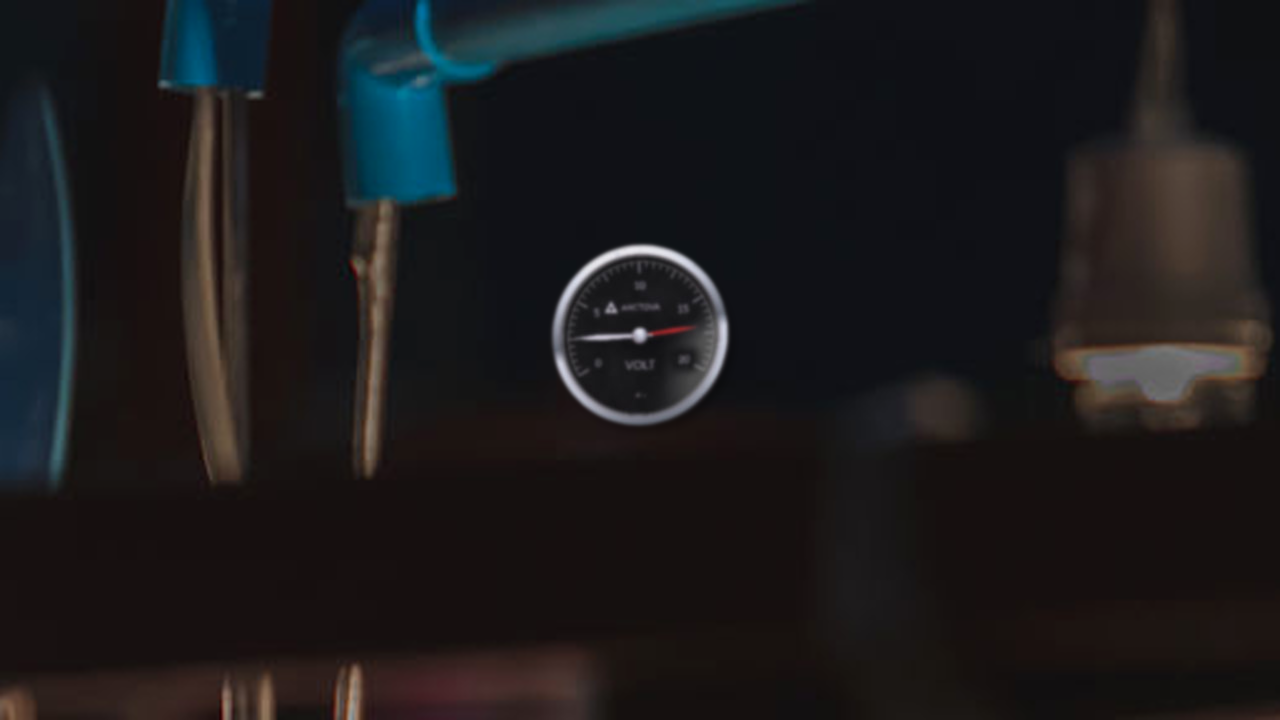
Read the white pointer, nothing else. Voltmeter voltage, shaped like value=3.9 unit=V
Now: value=2.5 unit=V
